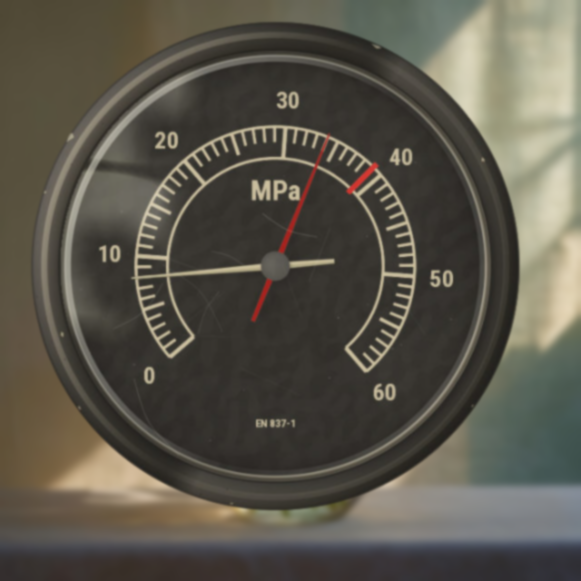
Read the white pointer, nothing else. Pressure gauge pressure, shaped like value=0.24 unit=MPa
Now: value=8 unit=MPa
